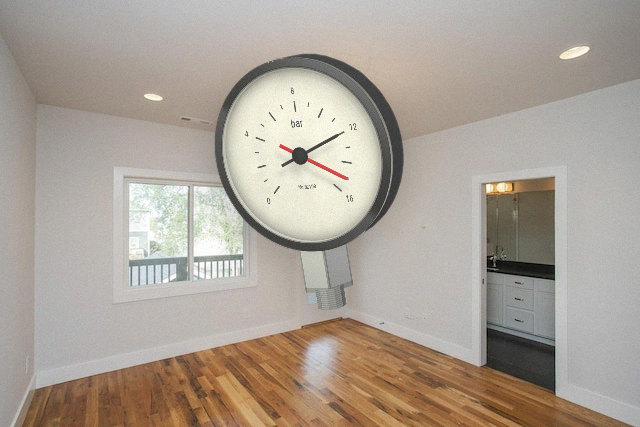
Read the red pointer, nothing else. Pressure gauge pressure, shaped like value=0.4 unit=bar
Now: value=15 unit=bar
